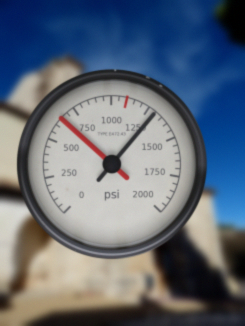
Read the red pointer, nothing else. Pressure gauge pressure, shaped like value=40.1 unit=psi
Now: value=650 unit=psi
